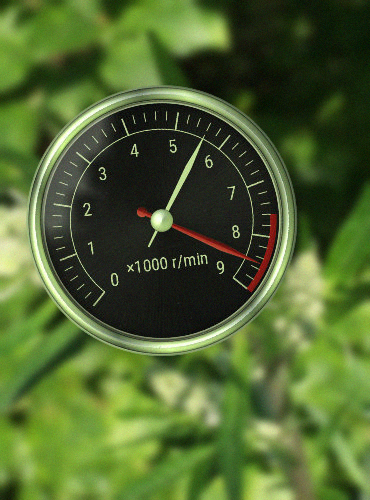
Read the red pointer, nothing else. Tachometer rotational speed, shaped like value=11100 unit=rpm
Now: value=8500 unit=rpm
